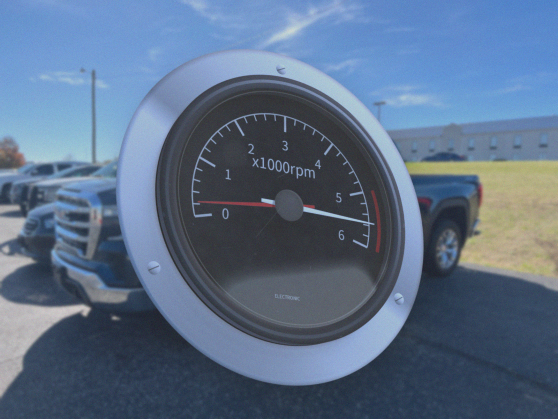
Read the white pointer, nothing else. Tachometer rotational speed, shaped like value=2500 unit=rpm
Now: value=5600 unit=rpm
